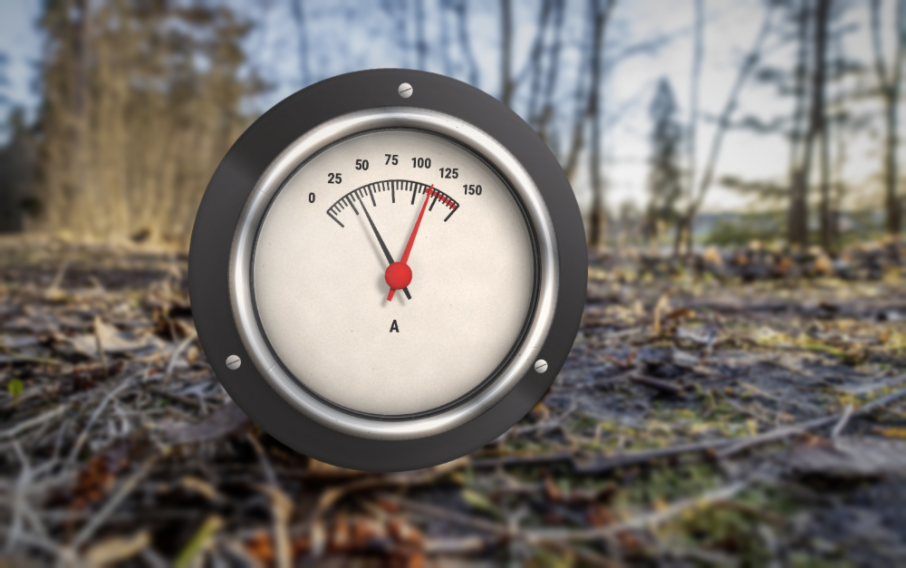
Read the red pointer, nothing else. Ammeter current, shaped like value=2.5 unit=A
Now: value=115 unit=A
